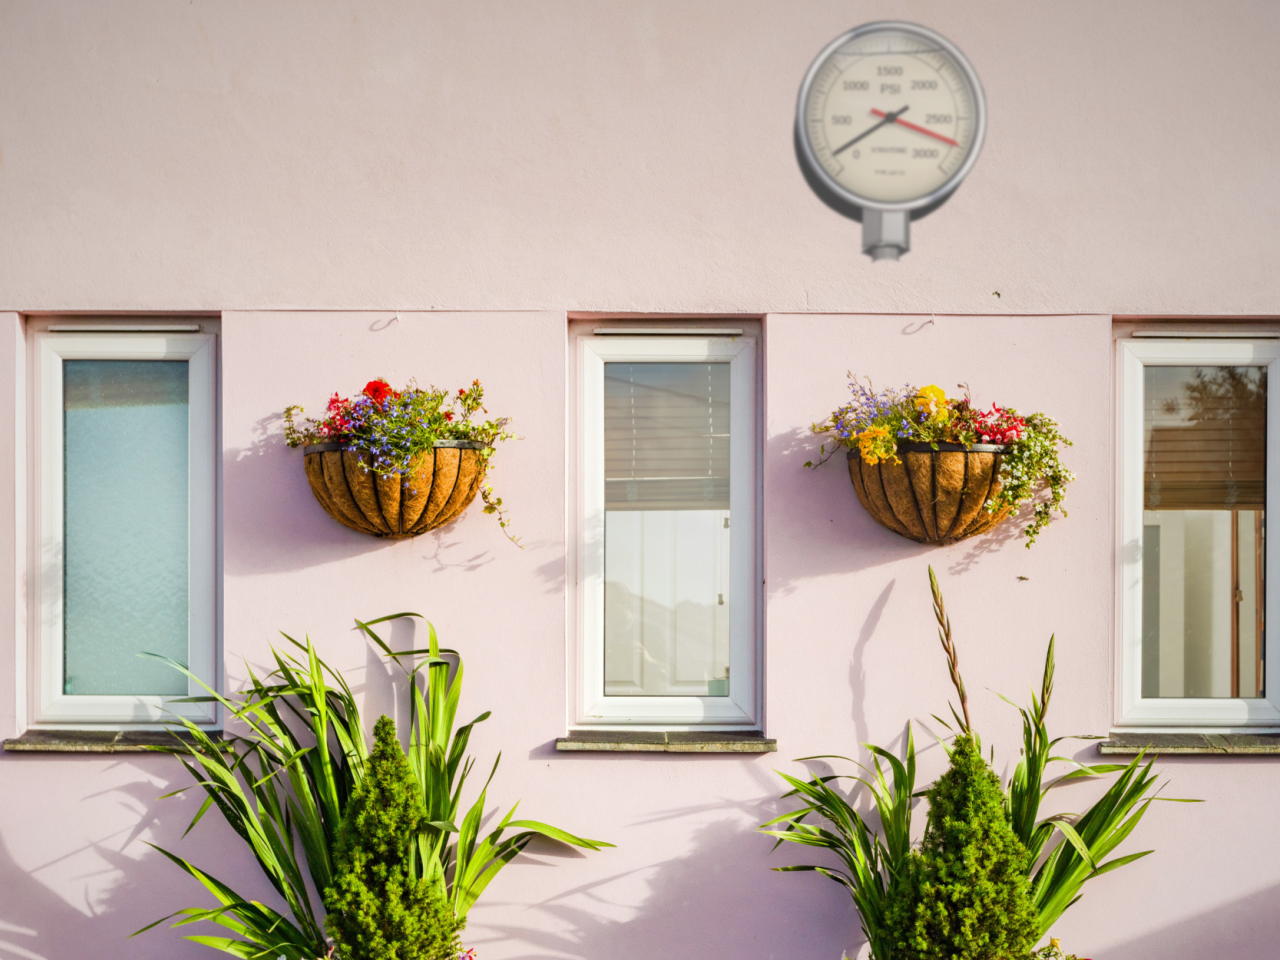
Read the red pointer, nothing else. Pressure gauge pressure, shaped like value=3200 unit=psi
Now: value=2750 unit=psi
